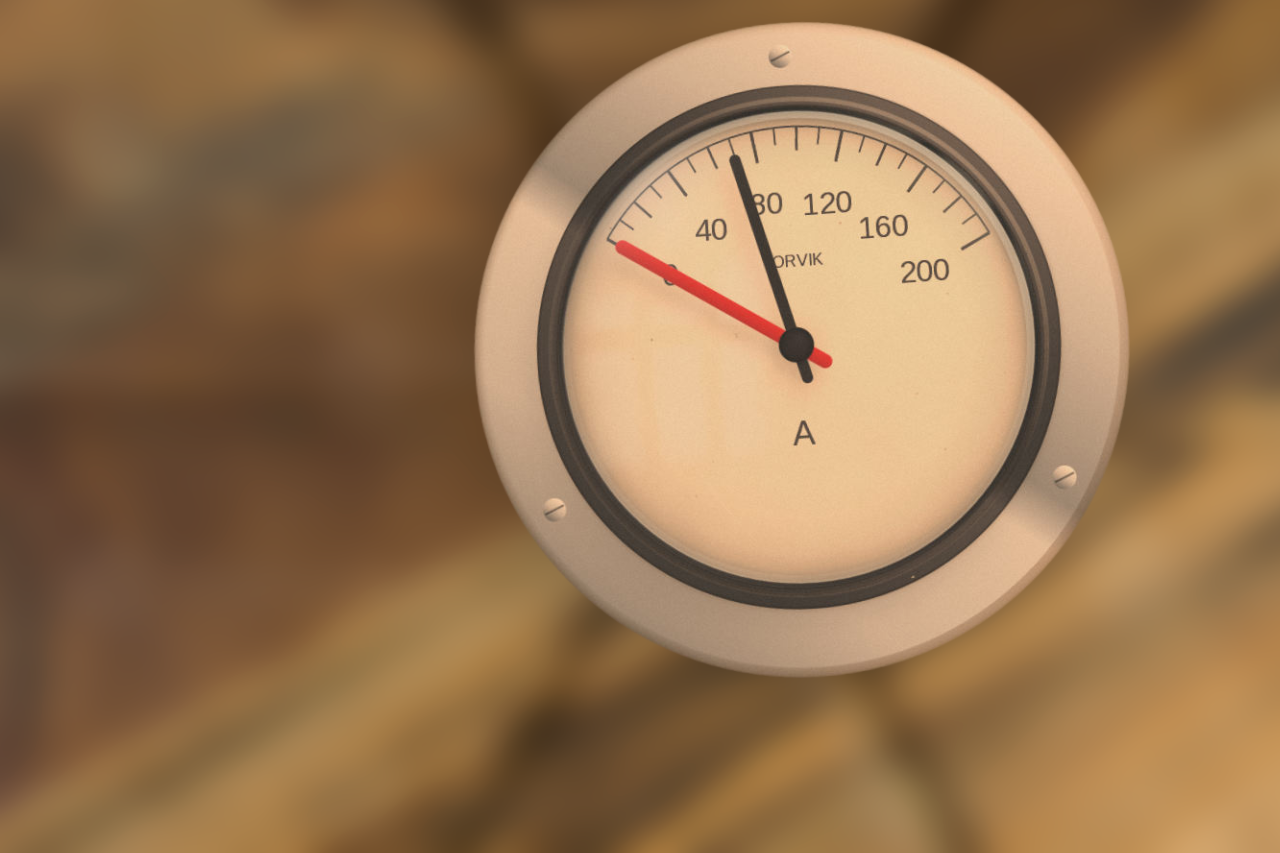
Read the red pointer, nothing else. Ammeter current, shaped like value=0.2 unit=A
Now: value=0 unit=A
